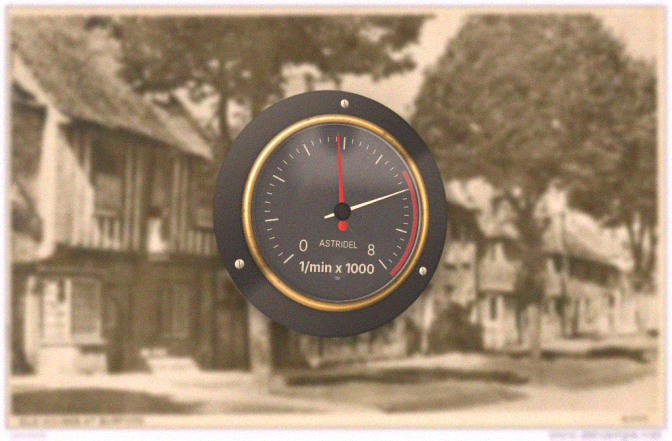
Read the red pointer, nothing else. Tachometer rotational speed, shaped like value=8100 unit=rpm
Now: value=3800 unit=rpm
